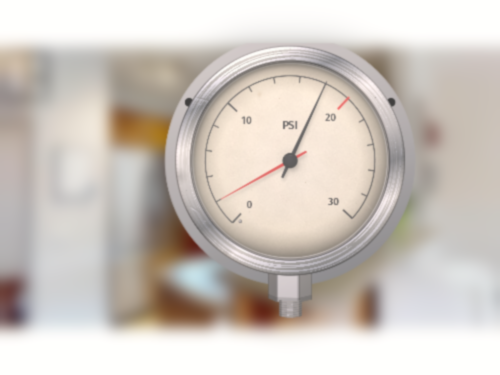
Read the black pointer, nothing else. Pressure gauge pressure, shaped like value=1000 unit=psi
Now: value=18 unit=psi
